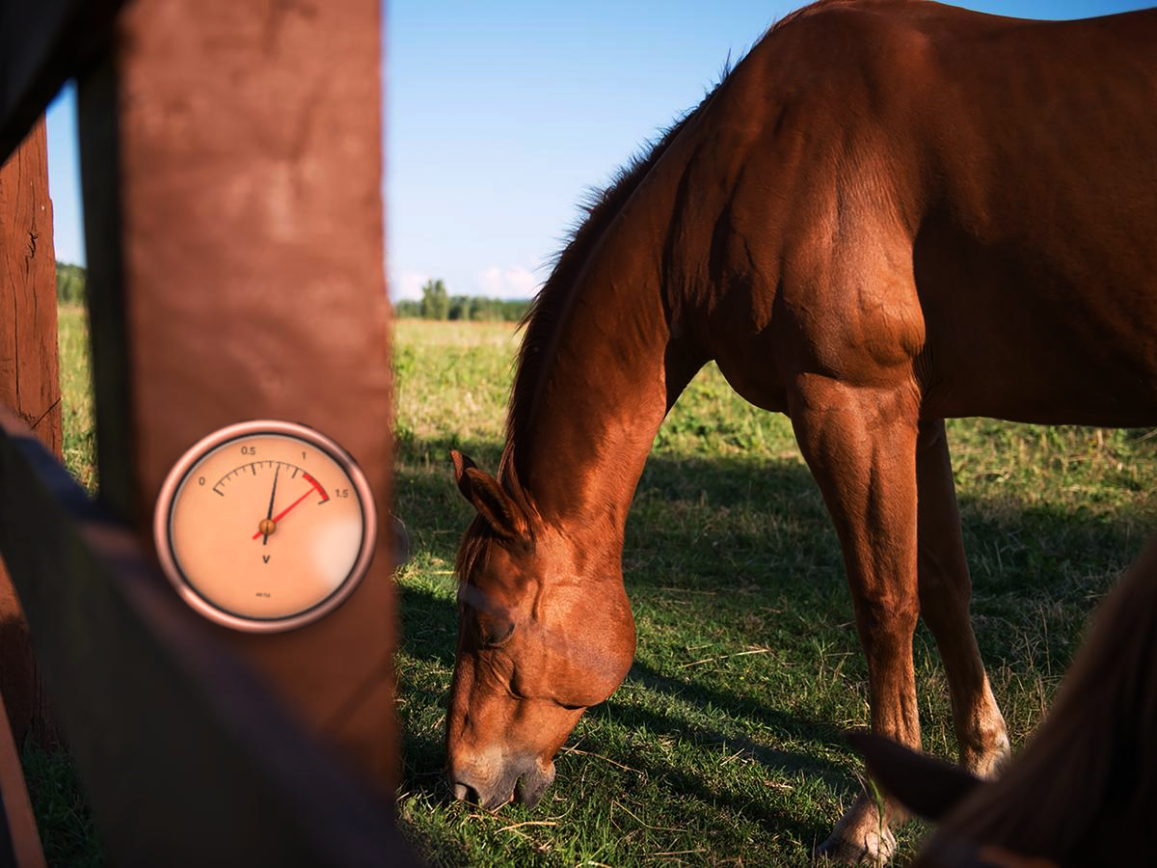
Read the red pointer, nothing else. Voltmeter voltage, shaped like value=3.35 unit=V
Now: value=1.3 unit=V
